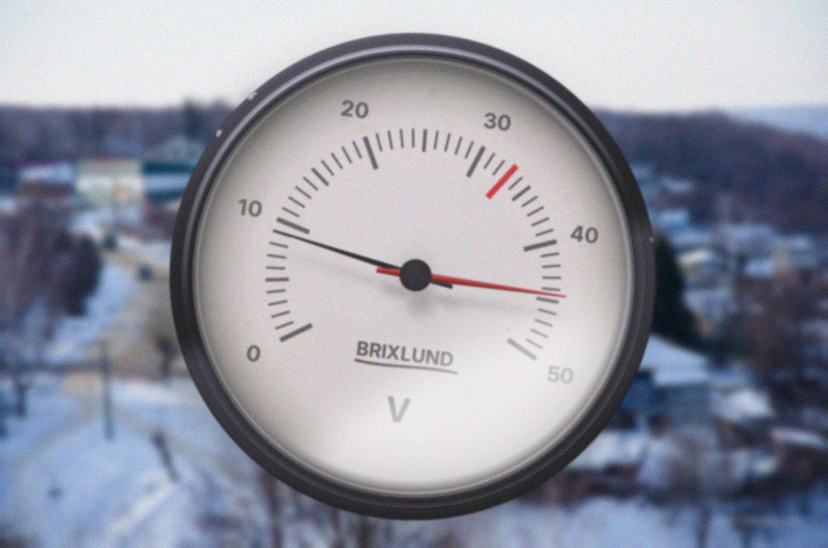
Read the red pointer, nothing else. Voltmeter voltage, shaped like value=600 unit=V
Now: value=44.5 unit=V
